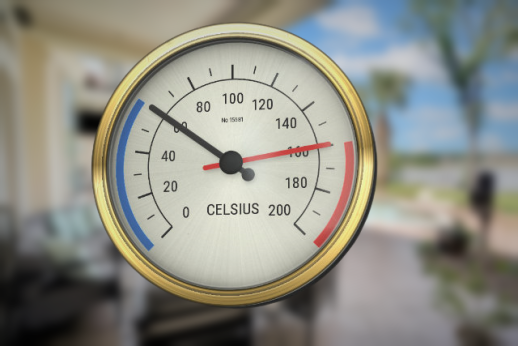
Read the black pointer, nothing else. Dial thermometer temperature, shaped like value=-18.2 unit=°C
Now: value=60 unit=°C
